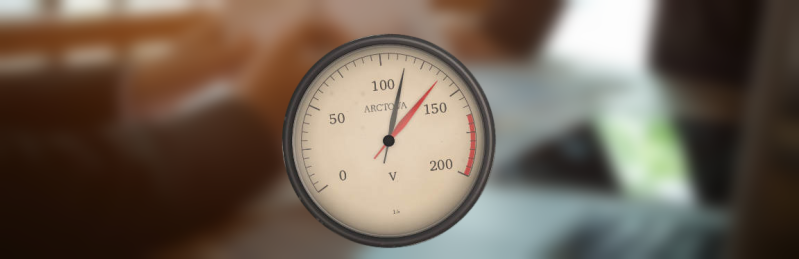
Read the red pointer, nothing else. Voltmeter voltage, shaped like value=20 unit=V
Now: value=137.5 unit=V
